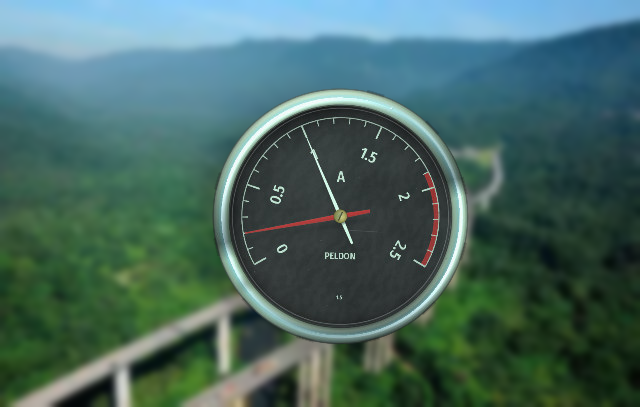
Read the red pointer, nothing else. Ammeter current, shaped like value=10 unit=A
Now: value=0.2 unit=A
